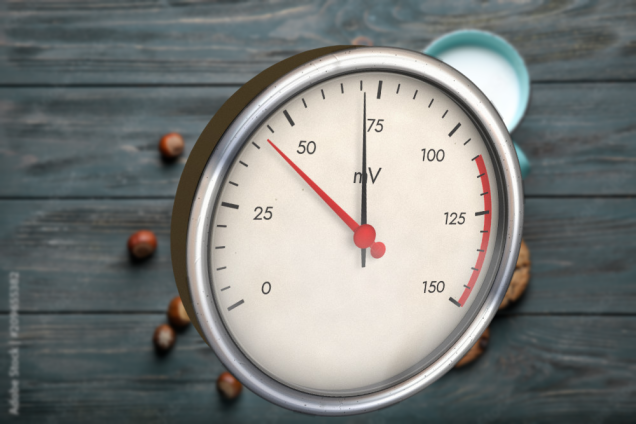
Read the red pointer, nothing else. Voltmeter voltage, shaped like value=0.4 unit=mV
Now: value=42.5 unit=mV
